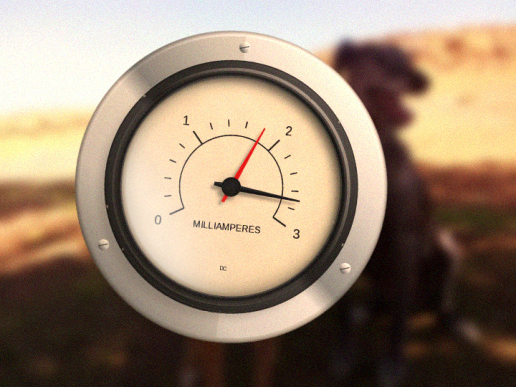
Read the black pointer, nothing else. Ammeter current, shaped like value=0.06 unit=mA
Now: value=2.7 unit=mA
